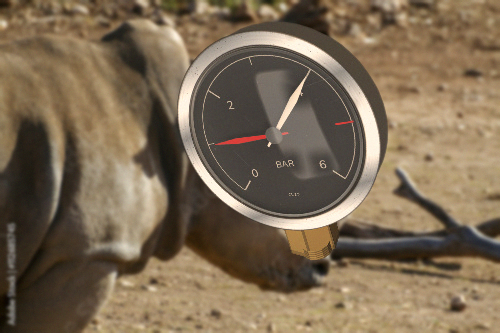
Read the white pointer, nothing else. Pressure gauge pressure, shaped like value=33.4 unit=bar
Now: value=4 unit=bar
